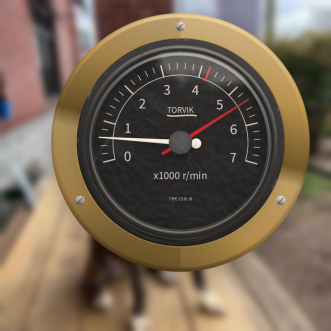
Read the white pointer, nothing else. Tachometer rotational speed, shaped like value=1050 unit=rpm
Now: value=600 unit=rpm
